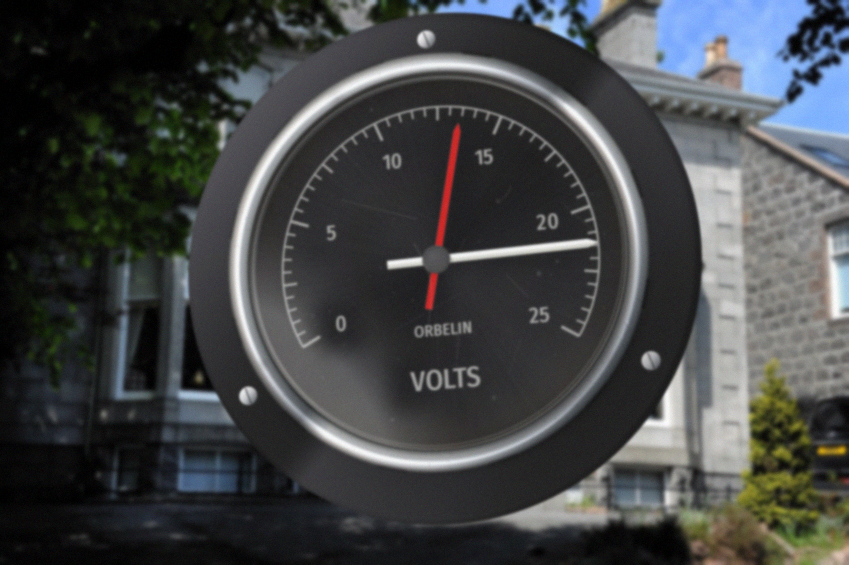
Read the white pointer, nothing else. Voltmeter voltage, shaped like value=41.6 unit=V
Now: value=21.5 unit=V
